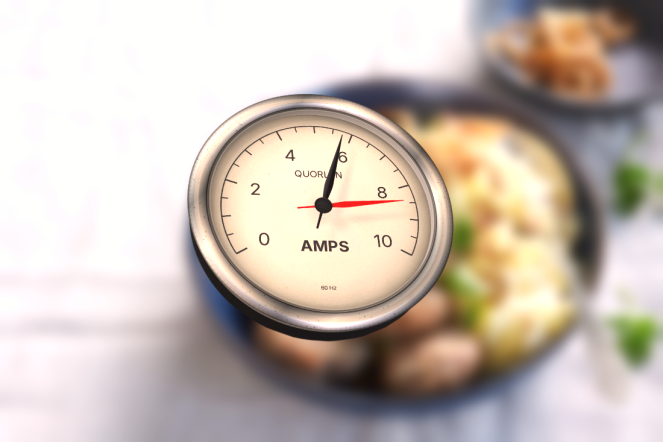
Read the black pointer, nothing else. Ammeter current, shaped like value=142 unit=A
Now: value=5.75 unit=A
